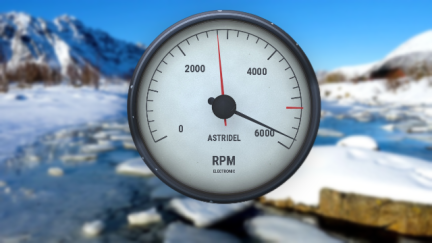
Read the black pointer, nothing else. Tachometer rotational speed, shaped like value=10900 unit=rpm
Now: value=5800 unit=rpm
